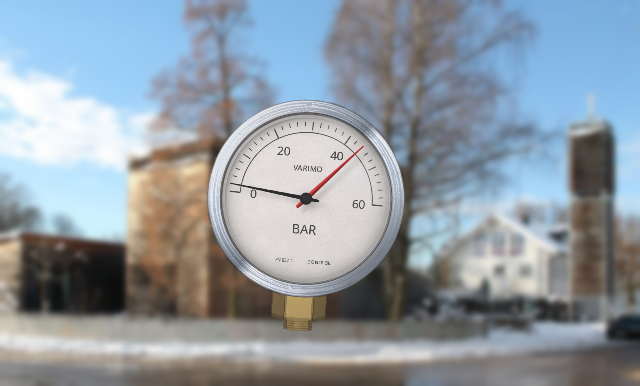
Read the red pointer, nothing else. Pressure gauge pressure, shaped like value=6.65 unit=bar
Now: value=44 unit=bar
